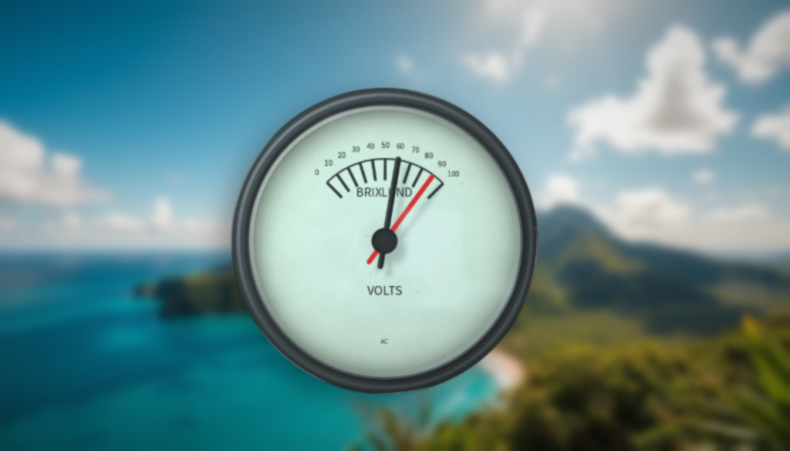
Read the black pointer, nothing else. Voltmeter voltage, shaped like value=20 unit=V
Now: value=60 unit=V
